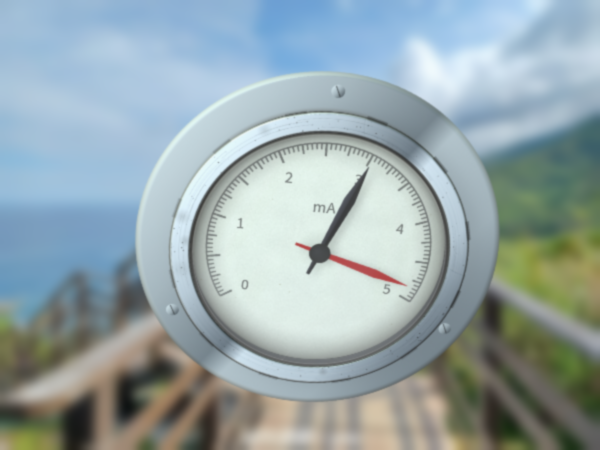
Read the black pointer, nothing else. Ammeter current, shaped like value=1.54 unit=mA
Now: value=3 unit=mA
